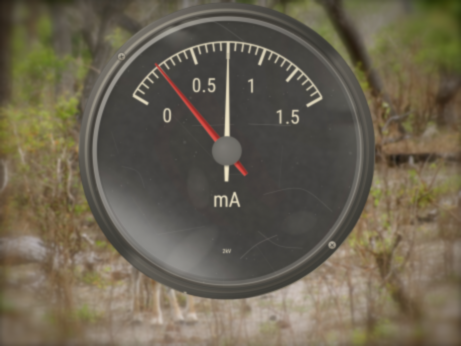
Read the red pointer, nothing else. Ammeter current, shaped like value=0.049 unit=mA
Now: value=0.25 unit=mA
